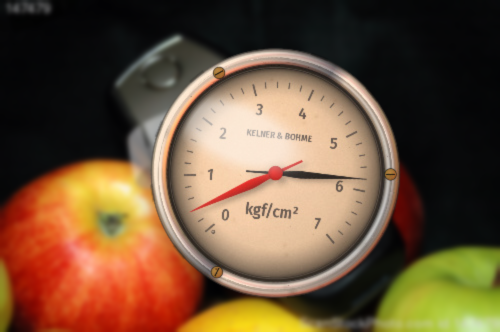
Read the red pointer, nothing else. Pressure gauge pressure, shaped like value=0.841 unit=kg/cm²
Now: value=0.4 unit=kg/cm²
